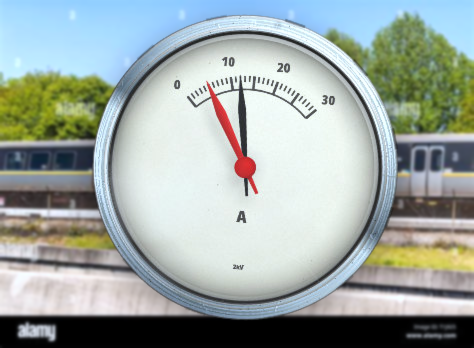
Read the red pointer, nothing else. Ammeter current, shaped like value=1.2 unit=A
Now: value=5 unit=A
